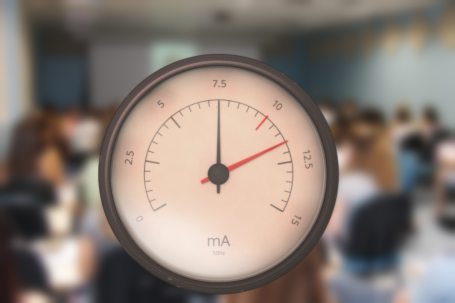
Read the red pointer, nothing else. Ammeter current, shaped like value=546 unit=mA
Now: value=11.5 unit=mA
